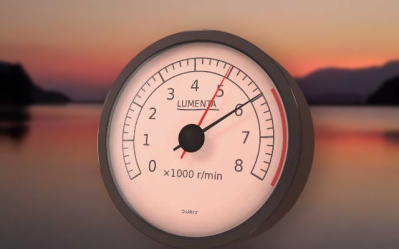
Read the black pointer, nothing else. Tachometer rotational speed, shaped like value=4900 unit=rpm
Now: value=6000 unit=rpm
